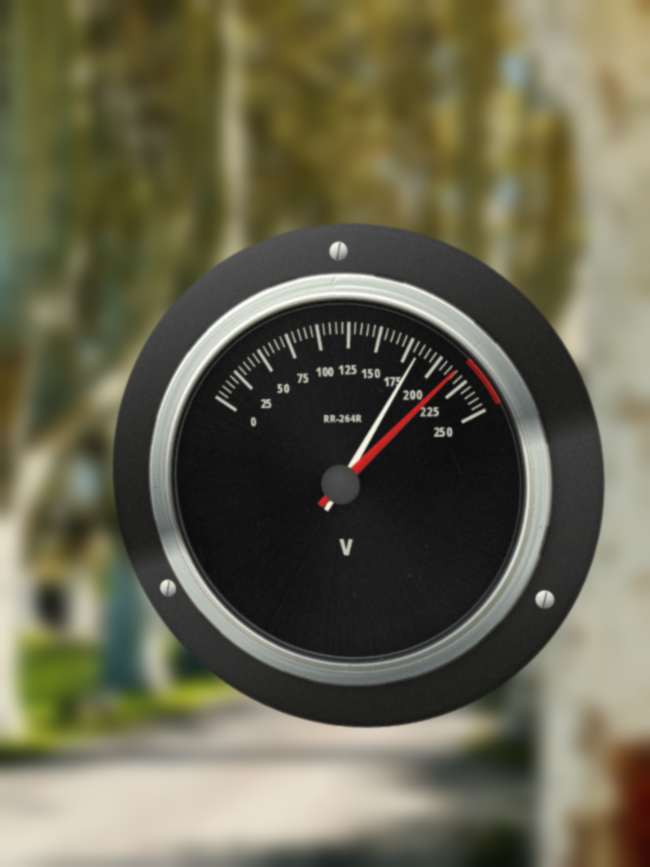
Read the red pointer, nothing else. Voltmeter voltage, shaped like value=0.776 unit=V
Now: value=215 unit=V
